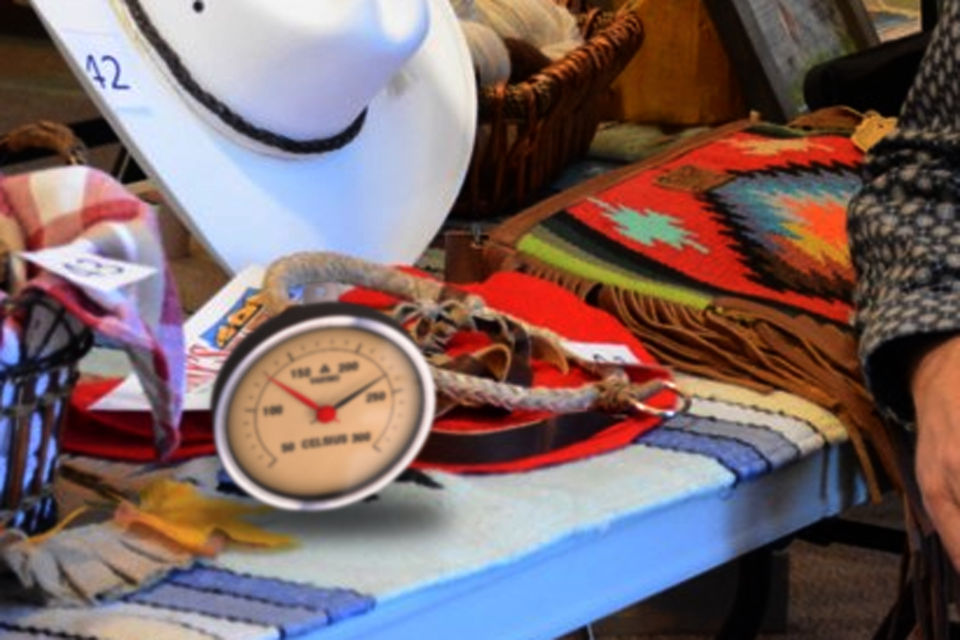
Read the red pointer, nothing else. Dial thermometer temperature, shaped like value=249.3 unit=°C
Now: value=130 unit=°C
